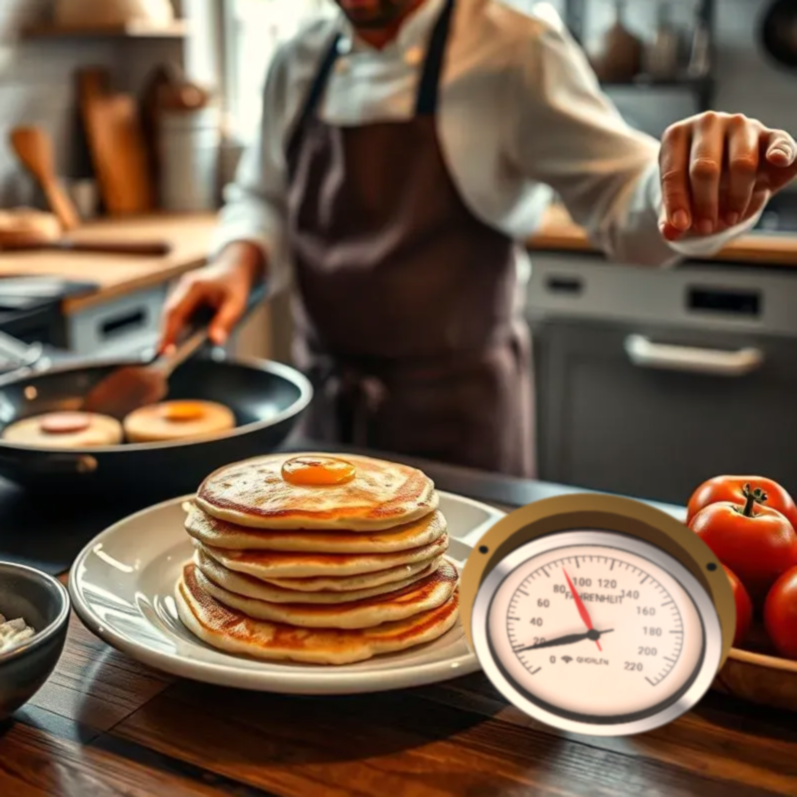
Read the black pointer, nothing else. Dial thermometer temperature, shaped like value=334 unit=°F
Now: value=20 unit=°F
